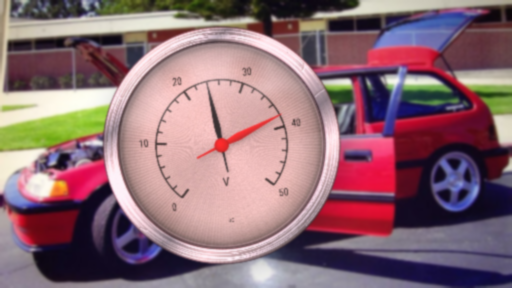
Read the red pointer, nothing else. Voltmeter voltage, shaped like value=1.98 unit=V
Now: value=38 unit=V
